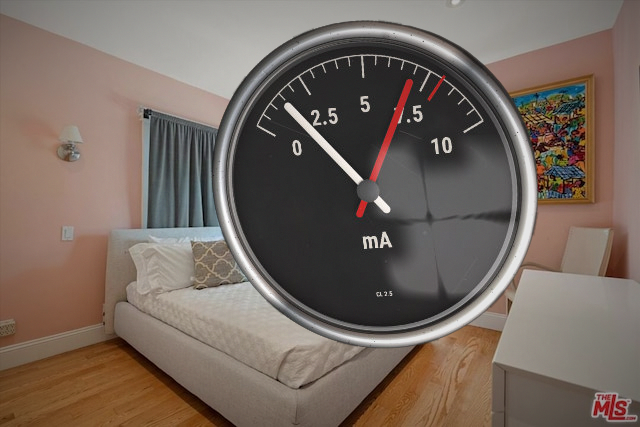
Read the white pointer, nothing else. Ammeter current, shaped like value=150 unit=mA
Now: value=1.5 unit=mA
